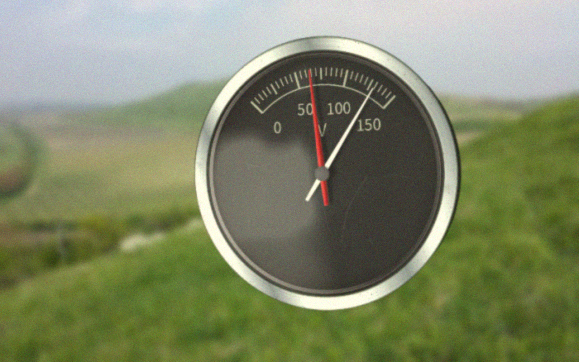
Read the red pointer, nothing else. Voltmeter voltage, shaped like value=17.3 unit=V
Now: value=65 unit=V
